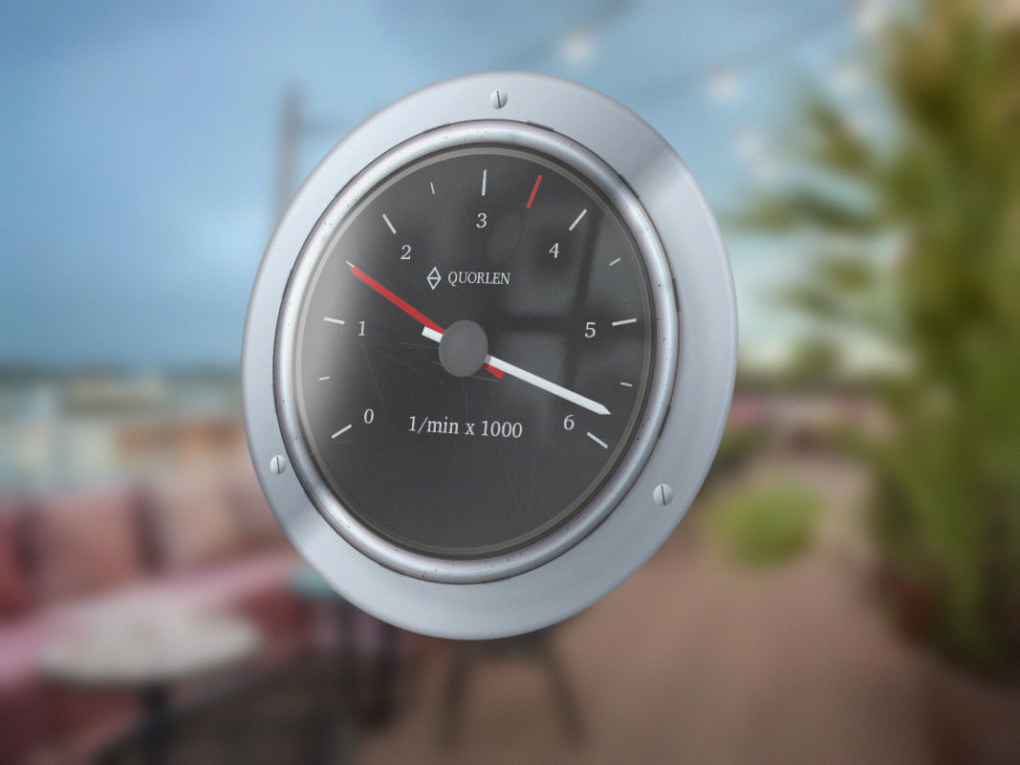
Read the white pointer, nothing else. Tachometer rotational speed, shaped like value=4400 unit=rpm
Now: value=5750 unit=rpm
